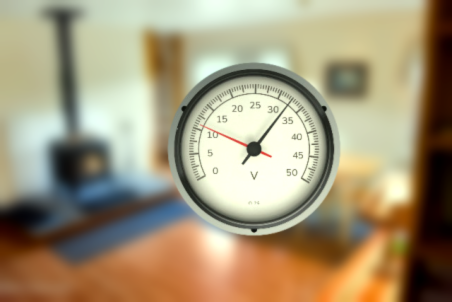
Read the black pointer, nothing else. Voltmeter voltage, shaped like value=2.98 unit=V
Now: value=32.5 unit=V
